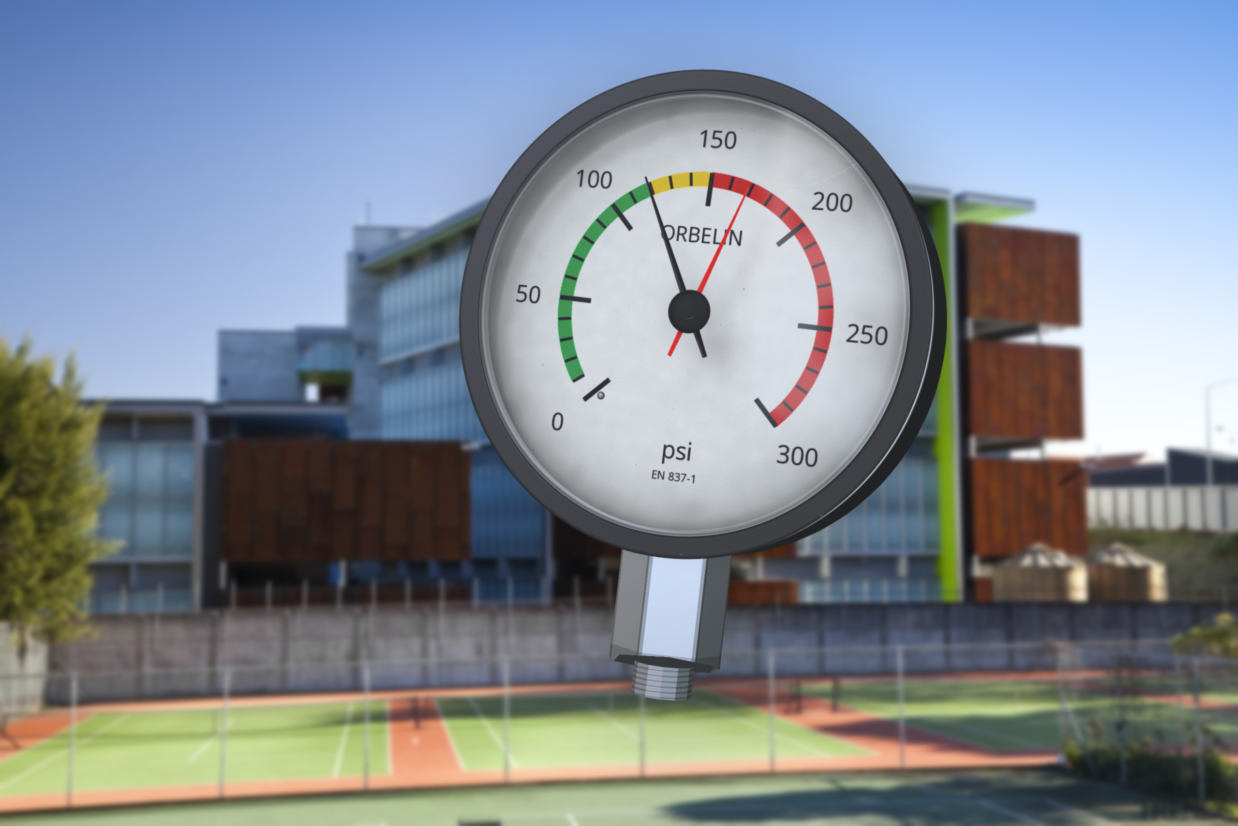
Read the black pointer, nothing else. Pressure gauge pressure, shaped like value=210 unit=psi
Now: value=120 unit=psi
